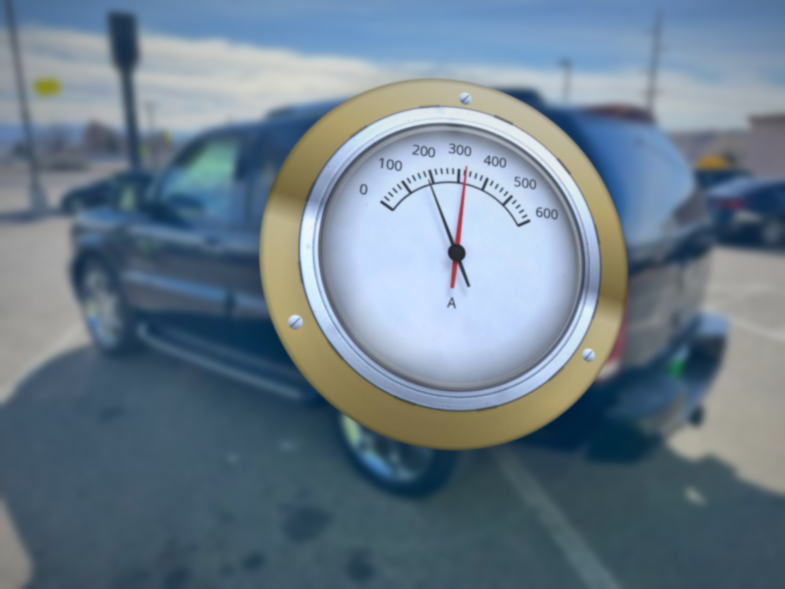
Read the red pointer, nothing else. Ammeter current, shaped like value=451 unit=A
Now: value=320 unit=A
